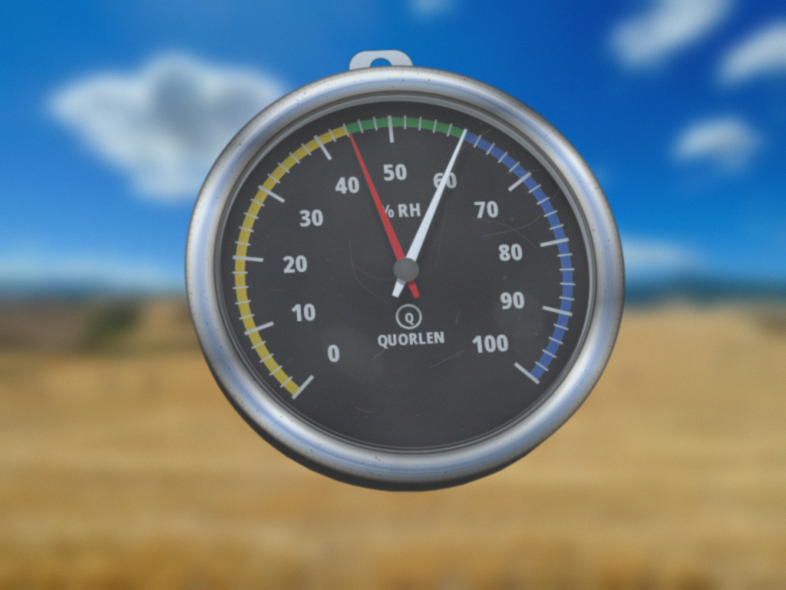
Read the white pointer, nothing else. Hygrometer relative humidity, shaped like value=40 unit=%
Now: value=60 unit=%
